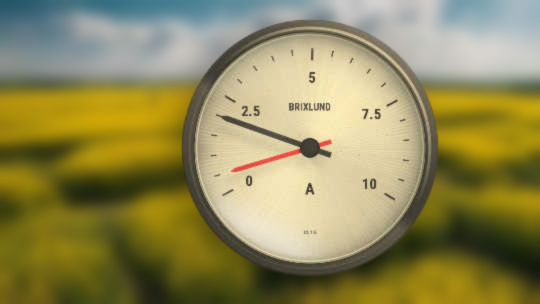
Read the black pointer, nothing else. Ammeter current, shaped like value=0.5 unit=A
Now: value=2 unit=A
